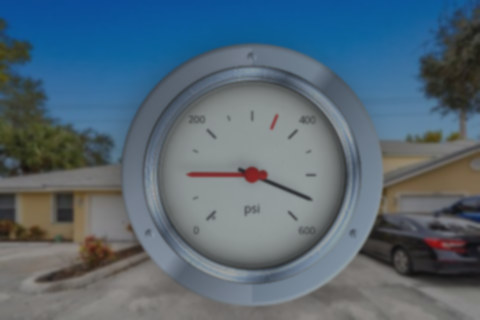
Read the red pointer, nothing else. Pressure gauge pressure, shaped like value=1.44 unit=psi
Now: value=100 unit=psi
